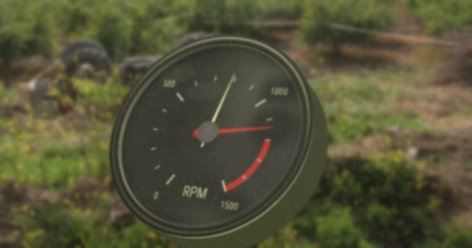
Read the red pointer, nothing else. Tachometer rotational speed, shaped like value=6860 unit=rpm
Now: value=1150 unit=rpm
